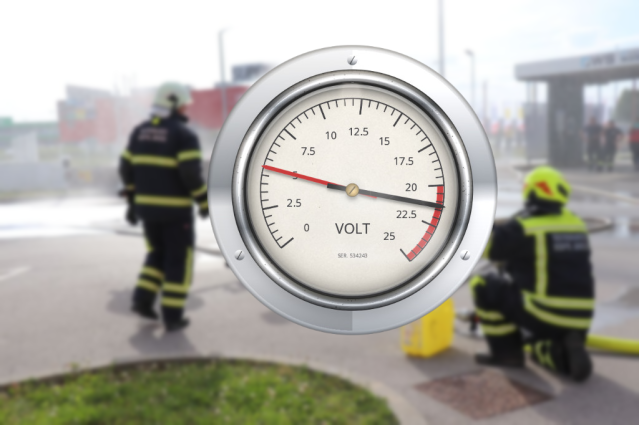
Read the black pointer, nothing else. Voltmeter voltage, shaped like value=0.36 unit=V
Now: value=21.25 unit=V
